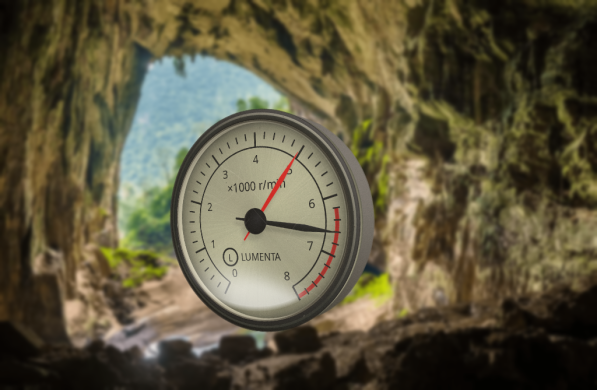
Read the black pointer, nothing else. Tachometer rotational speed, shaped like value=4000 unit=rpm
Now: value=6600 unit=rpm
